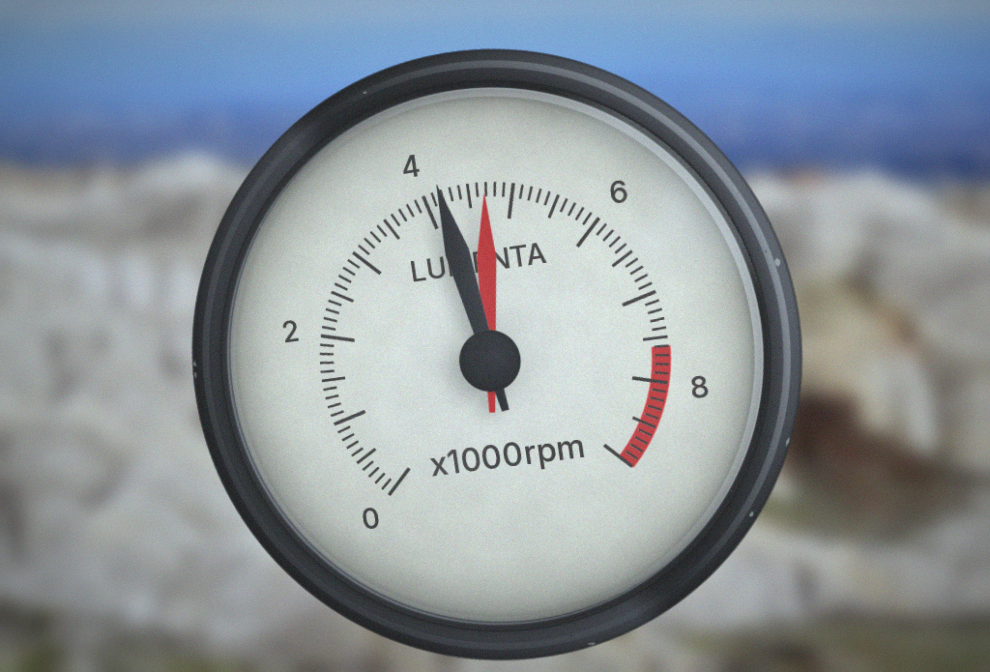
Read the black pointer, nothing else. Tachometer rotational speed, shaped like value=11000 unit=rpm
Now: value=4200 unit=rpm
